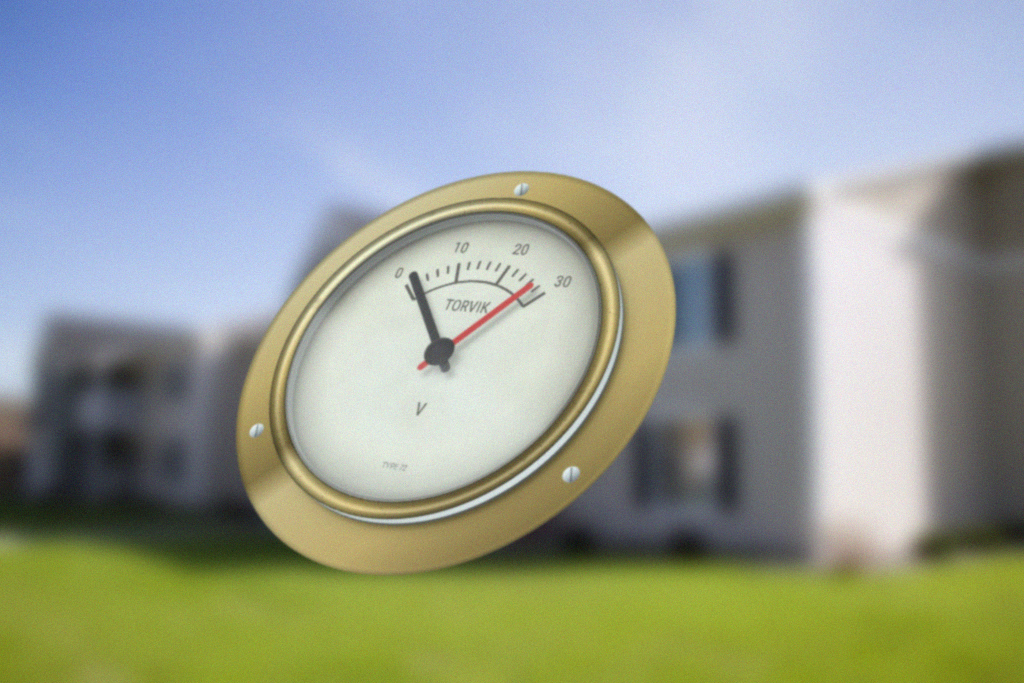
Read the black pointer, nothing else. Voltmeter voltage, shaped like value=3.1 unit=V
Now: value=2 unit=V
